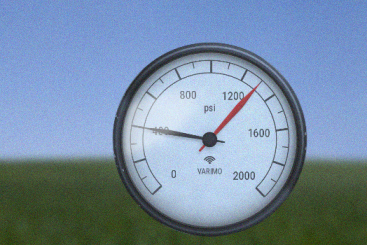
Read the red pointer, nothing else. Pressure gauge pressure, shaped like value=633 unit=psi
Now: value=1300 unit=psi
